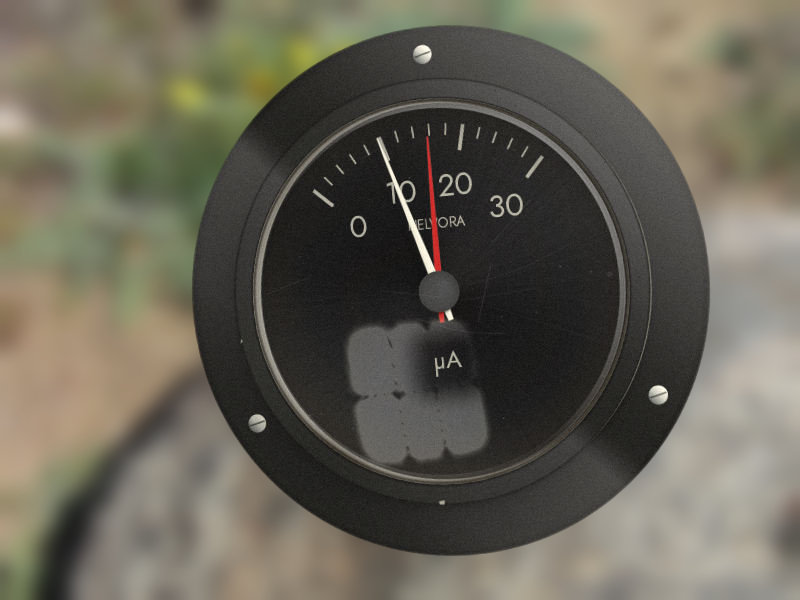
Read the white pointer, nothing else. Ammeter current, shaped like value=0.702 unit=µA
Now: value=10 unit=µA
